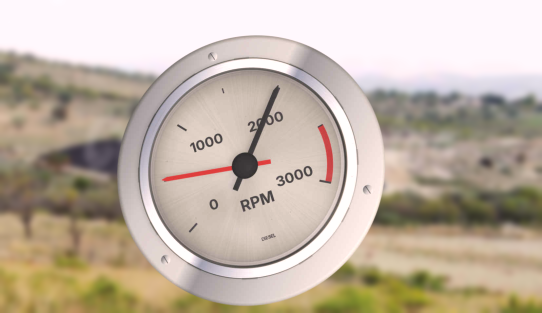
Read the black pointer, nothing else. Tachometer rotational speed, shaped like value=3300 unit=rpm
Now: value=2000 unit=rpm
